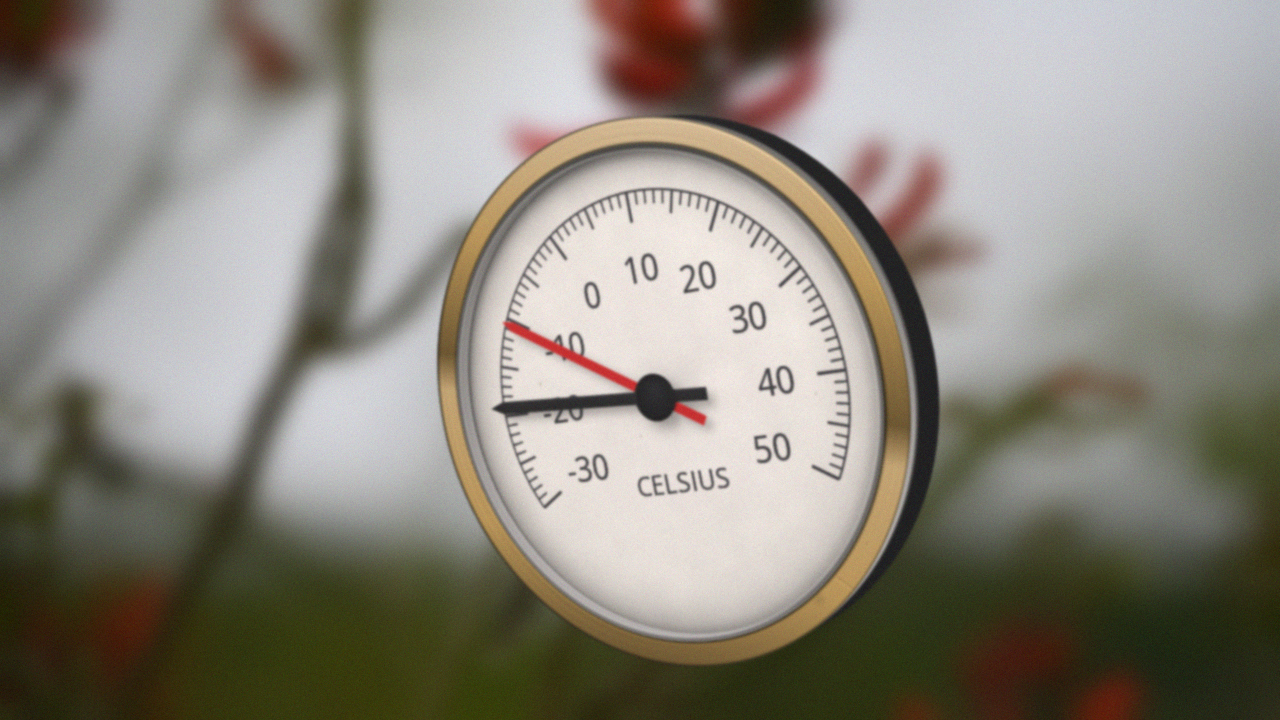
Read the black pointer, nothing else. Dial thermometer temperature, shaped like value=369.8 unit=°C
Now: value=-19 unit=°C
